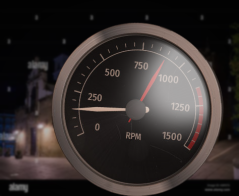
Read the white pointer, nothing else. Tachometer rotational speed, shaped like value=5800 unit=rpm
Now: value=150 unit=rpm
